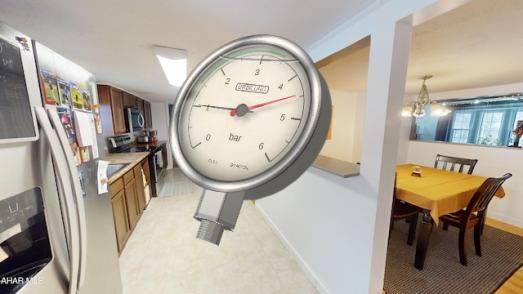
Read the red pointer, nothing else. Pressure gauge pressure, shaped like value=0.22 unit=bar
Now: value=4.5 unit=bar
